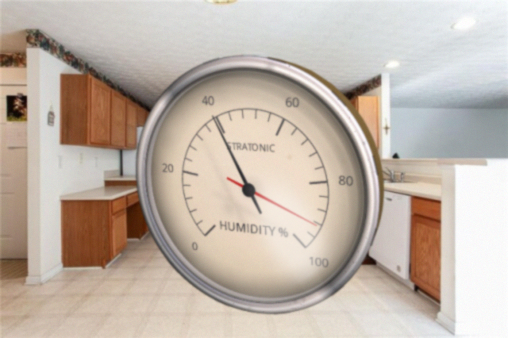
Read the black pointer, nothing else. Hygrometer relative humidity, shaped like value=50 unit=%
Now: value=40 unit=%
